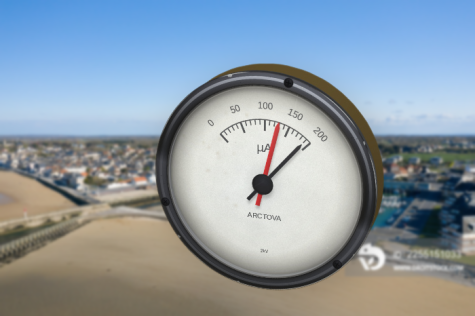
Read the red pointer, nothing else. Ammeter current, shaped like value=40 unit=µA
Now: value=130 unit=µA
